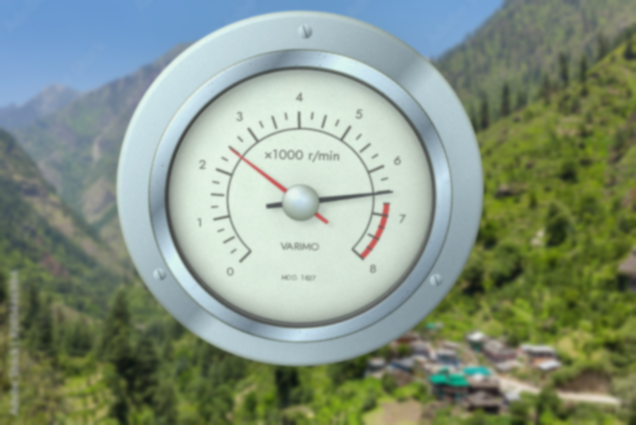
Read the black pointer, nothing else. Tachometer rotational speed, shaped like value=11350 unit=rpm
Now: value=6500 unit=rpm
